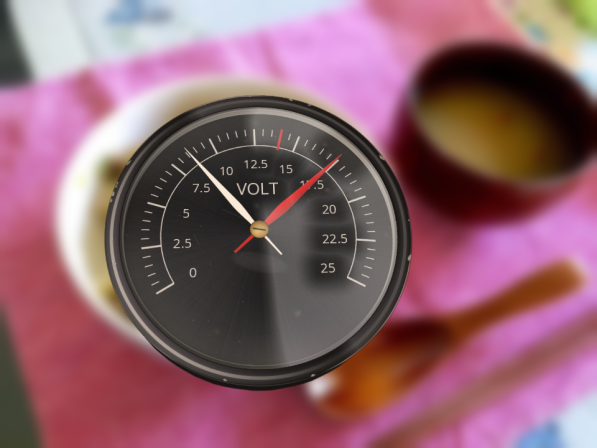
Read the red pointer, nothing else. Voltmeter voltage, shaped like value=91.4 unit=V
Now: value=17.5 unit=V
